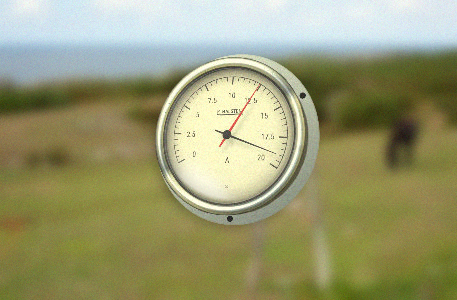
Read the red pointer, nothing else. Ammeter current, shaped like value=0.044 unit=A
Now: value=12.5 unit=A
